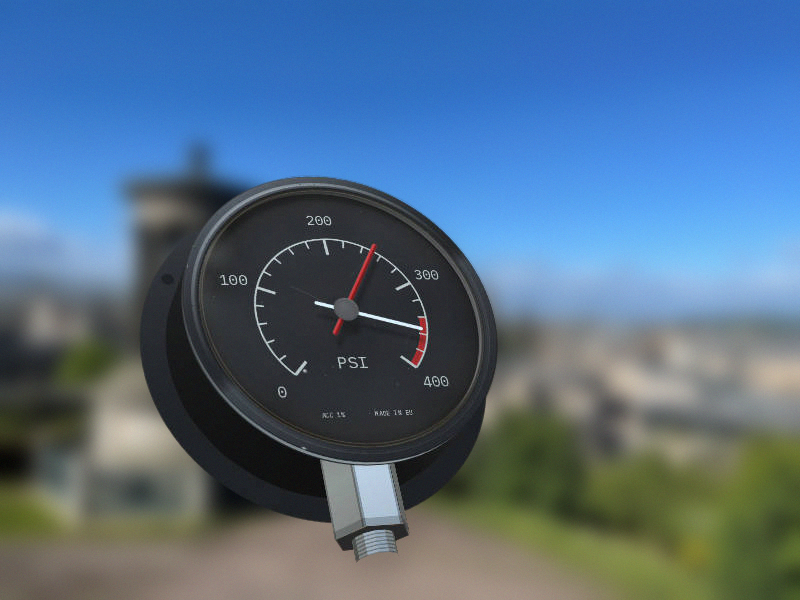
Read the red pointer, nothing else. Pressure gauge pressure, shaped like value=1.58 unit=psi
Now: value=250 unit=psi
